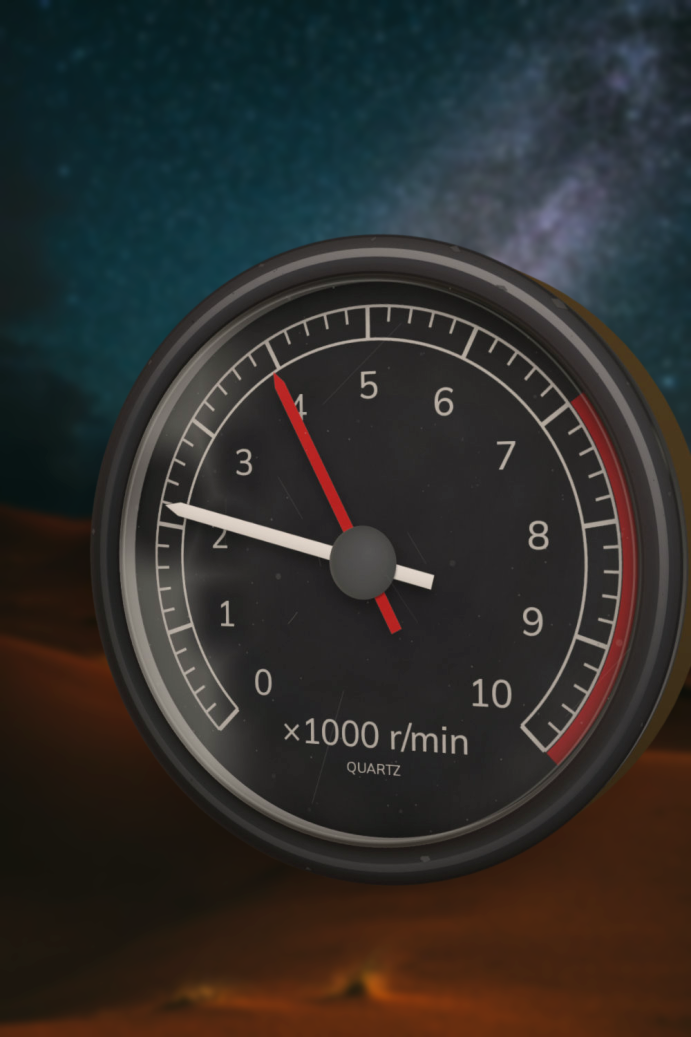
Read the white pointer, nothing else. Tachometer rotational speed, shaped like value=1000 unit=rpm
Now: value=2200 unit=rpm
